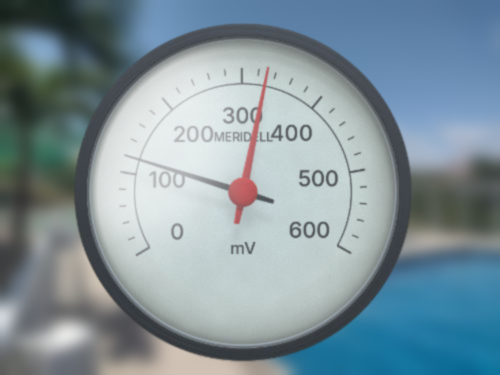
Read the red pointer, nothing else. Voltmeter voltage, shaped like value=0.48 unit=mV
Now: value=330 unit=mV
